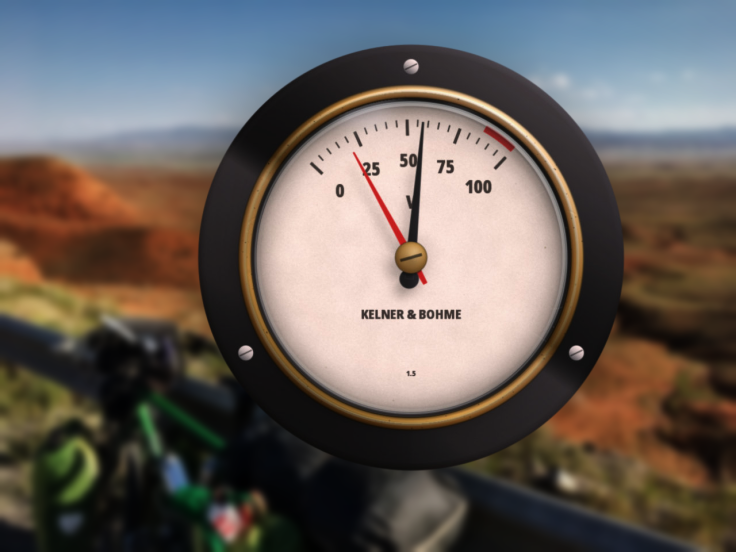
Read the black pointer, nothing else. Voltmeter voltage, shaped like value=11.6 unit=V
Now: value=57.5 unit=V
